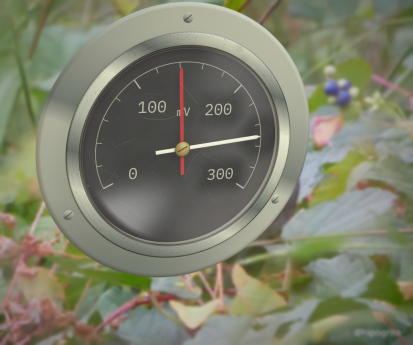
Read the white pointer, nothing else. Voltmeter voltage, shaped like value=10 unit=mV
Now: value=250 unit=mV
